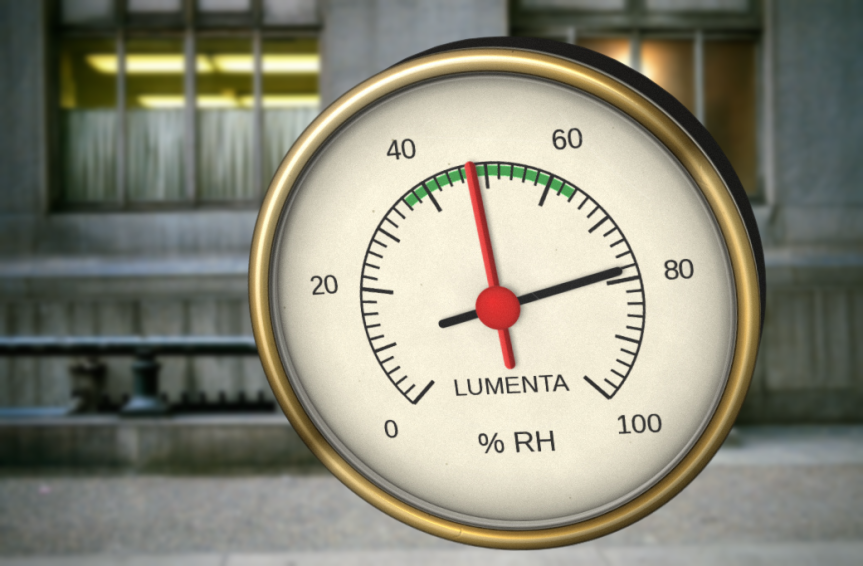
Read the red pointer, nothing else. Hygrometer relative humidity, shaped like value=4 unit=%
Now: value=48 unit=%
